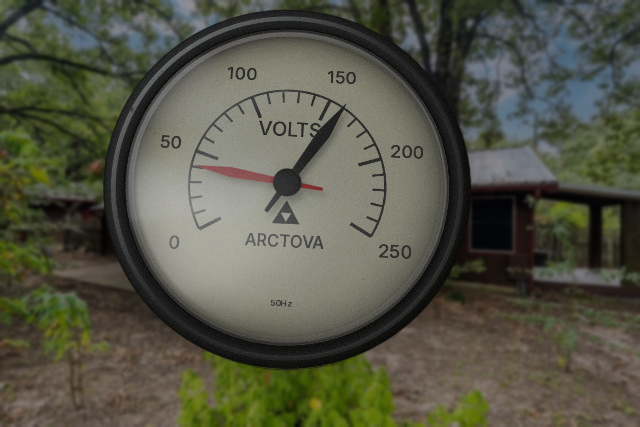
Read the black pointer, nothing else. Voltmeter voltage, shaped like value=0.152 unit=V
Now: value=160 unit=V
